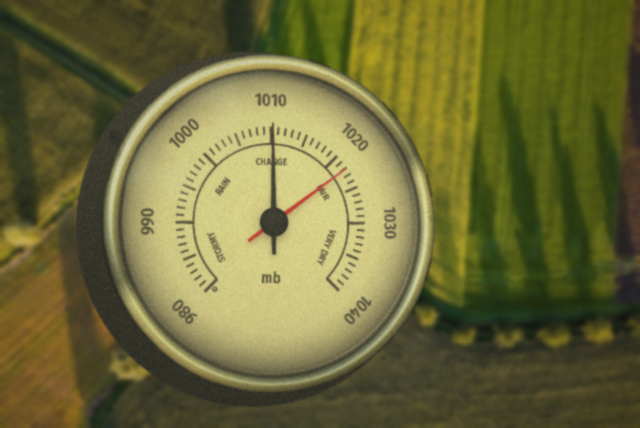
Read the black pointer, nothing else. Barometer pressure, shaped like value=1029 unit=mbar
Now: value=1010 unit=mbar
